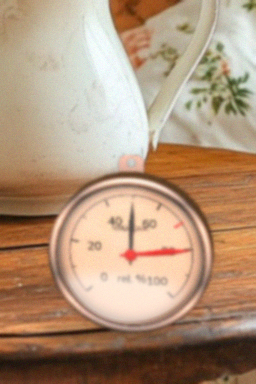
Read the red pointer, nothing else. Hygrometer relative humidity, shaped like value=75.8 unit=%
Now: value=80 unit=%
